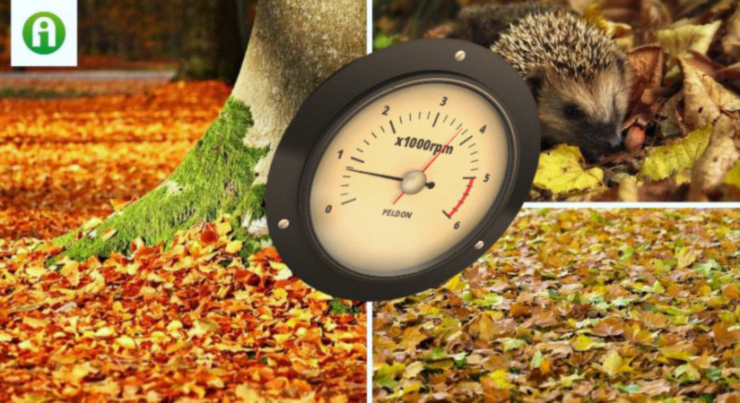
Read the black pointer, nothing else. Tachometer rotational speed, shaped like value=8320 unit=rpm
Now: value=800 unit=rpm
